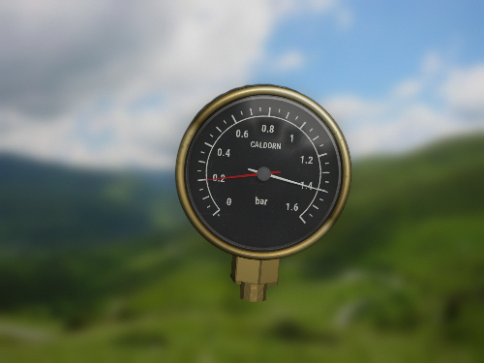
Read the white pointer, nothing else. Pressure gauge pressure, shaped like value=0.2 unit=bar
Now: value=1.4 unit=bar
